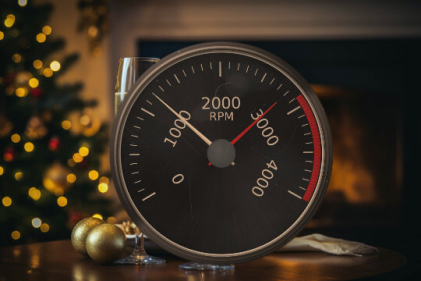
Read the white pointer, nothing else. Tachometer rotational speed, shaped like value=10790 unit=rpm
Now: value=1200 unit=rpm
